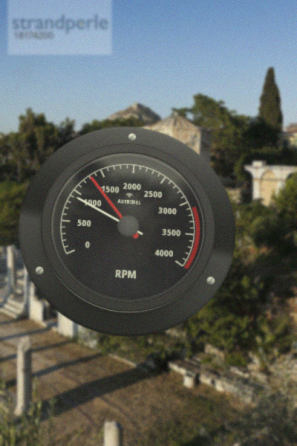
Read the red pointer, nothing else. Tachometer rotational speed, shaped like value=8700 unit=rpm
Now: value=1300 unit=rpm
